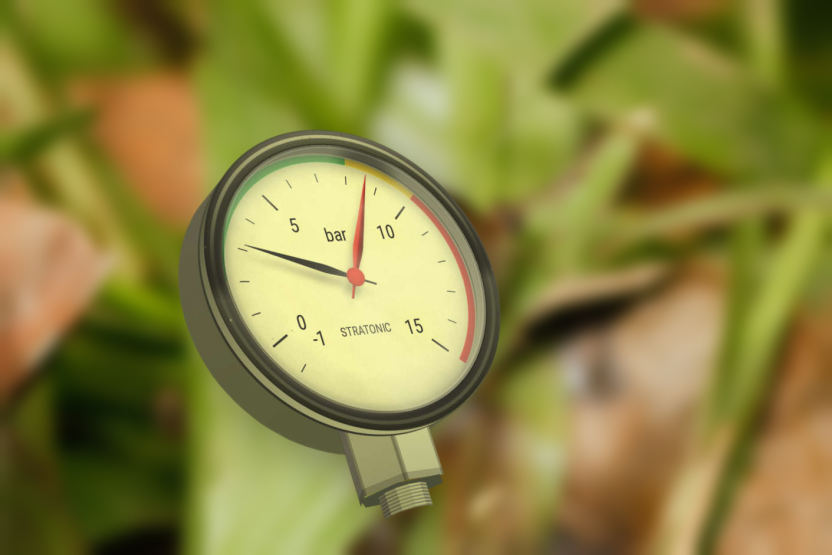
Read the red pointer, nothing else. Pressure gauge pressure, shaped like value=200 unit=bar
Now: value=8.5 unit=bar
